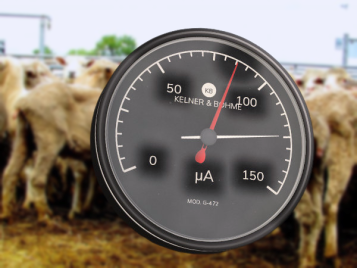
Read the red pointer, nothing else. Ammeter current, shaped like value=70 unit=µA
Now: value=85 unit=µA
